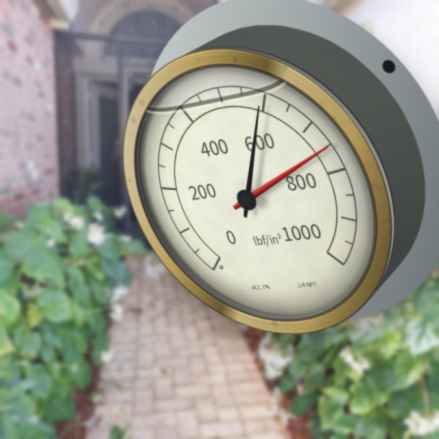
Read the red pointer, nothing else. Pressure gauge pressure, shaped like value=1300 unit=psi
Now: value=750 unit=psi
